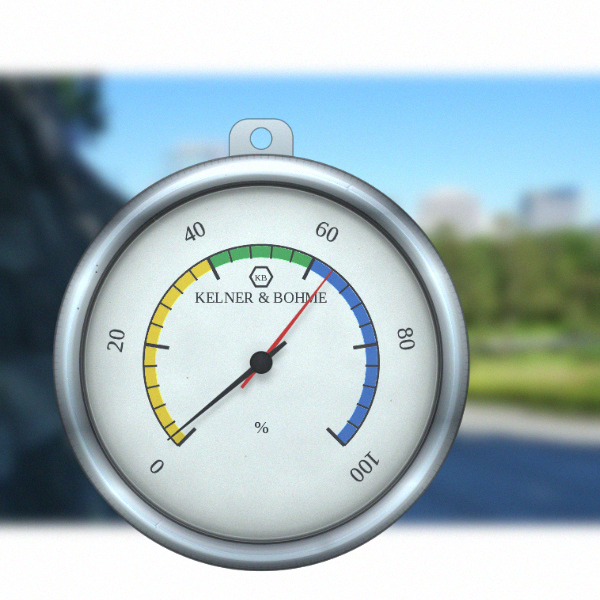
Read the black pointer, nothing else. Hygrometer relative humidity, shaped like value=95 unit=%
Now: value=2 unit=%
